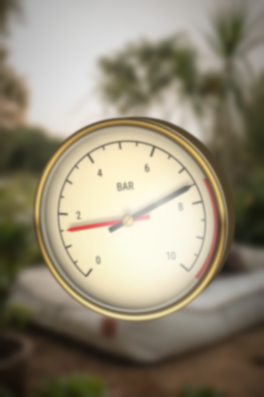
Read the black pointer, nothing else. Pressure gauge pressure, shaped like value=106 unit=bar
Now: value=7.5 unit=bar
